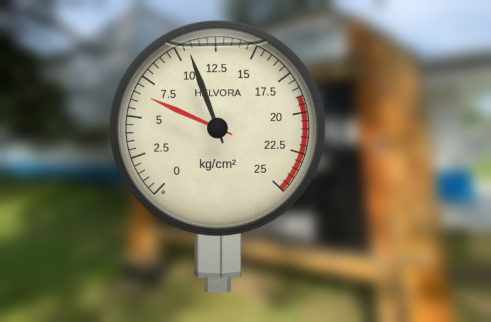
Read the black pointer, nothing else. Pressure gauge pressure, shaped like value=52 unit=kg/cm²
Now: value=10.75 unit=kg/cm²
